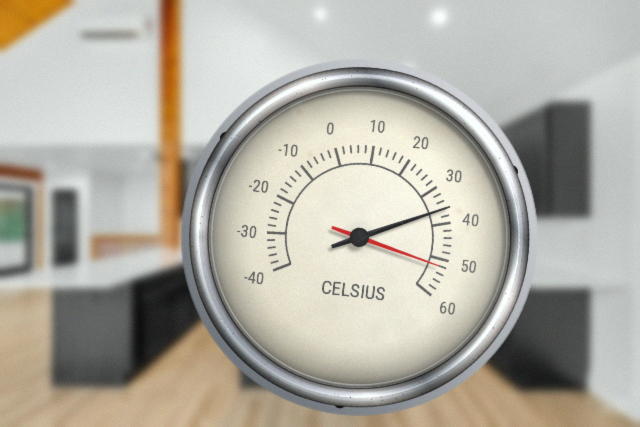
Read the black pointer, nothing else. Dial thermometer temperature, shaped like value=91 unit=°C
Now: value=36 unit=°C
